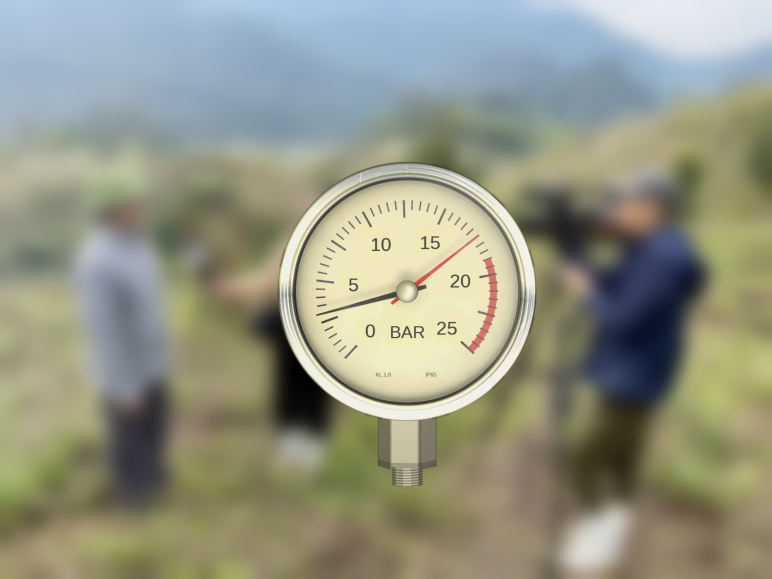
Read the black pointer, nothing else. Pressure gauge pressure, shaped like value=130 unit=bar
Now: value=3 unit=bar
